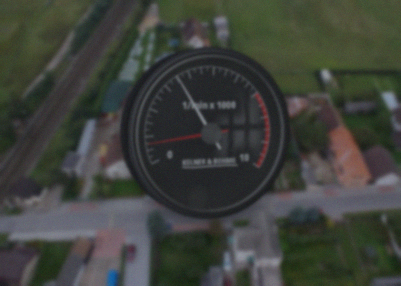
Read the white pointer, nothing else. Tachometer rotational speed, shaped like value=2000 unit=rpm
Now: value=3500 unit=rpm
